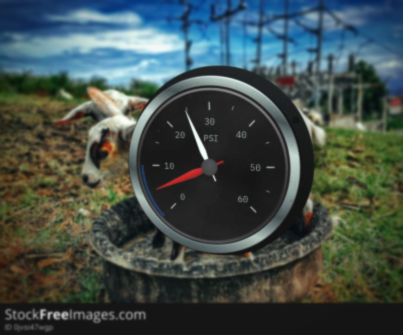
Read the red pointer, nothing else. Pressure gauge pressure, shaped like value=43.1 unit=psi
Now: value=5 unit=psi
